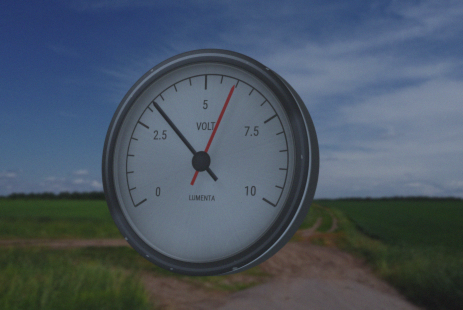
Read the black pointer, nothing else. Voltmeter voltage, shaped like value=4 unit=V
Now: value=3.25 unit=V
